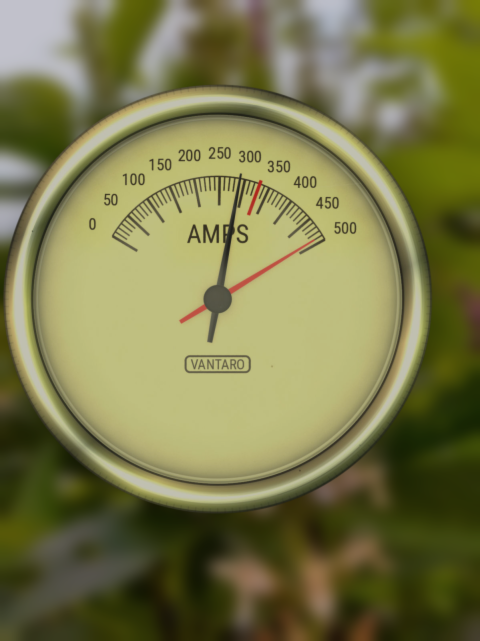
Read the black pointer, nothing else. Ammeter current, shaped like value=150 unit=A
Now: value=290 unit=A
